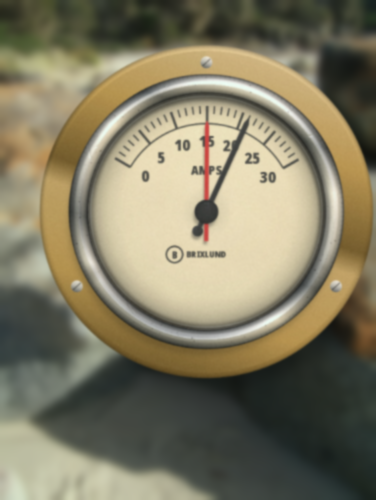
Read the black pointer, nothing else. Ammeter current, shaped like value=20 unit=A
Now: value=21 unit=A
